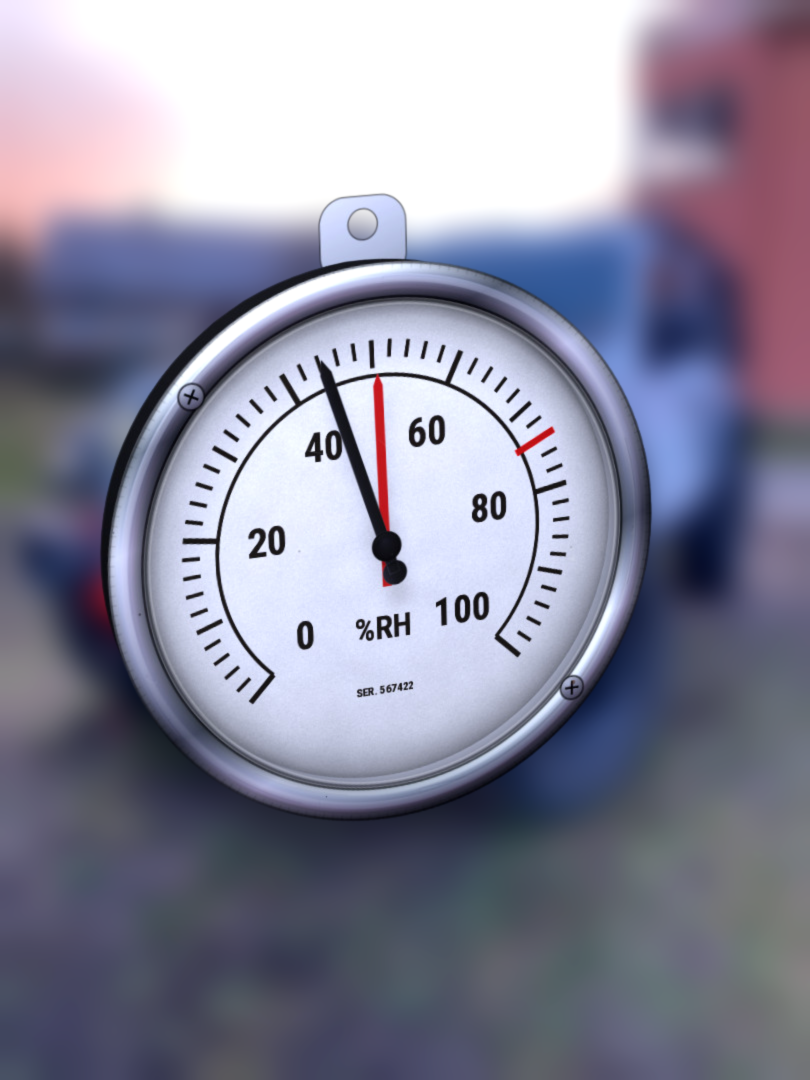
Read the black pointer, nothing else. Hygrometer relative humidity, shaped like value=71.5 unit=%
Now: value=44 unit=%
